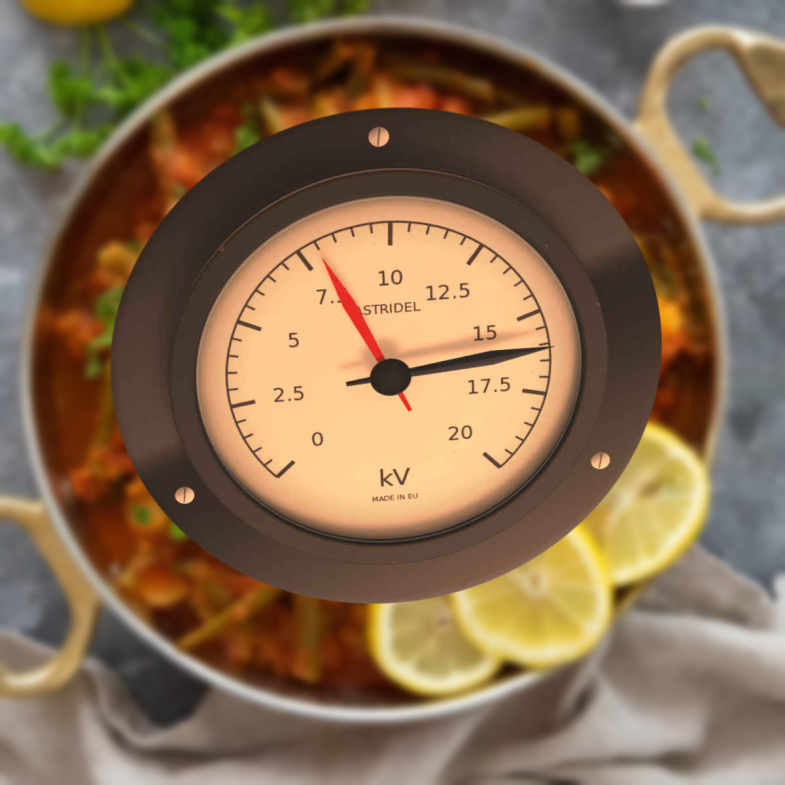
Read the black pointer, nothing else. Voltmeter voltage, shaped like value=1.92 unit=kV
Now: value=16 unit=kV
